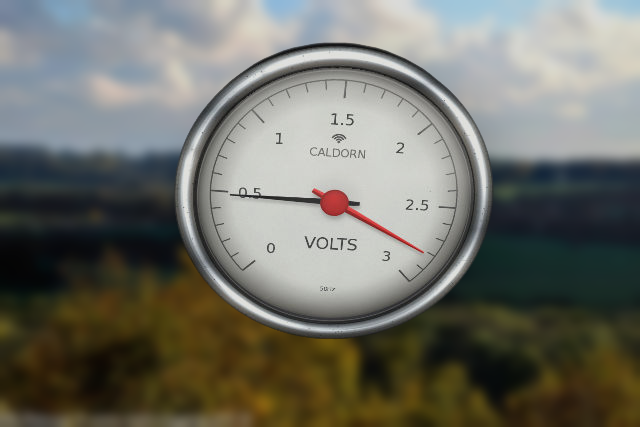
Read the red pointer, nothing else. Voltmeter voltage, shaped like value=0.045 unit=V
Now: value=2.8 unit=V
